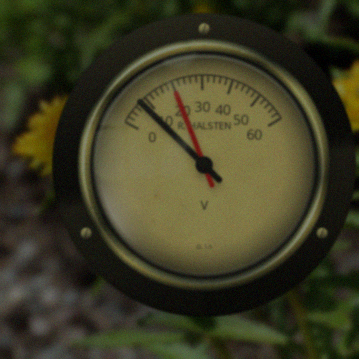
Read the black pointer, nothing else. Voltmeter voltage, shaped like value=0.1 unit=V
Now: value=8 unit=V
